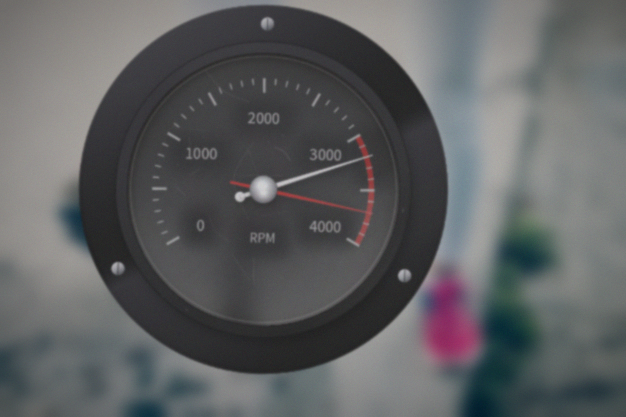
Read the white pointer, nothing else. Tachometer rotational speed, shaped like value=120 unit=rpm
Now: value=3200 unit=rpm
